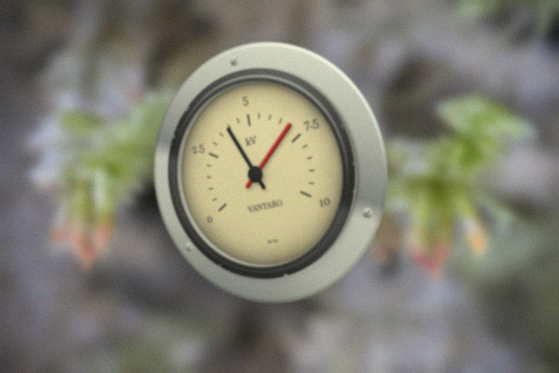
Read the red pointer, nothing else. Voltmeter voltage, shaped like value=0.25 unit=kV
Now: value=7 unit=kV
